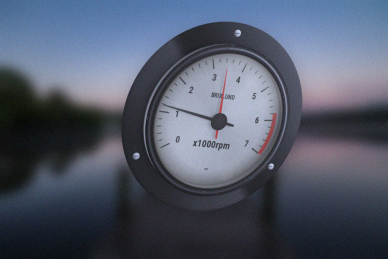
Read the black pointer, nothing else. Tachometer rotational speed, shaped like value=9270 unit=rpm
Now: value=1200 unit=rpm
